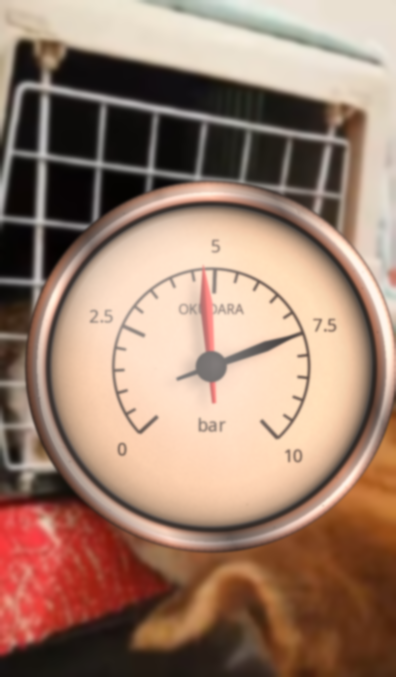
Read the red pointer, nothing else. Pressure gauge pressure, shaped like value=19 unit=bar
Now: value=4.75 unit=bar
